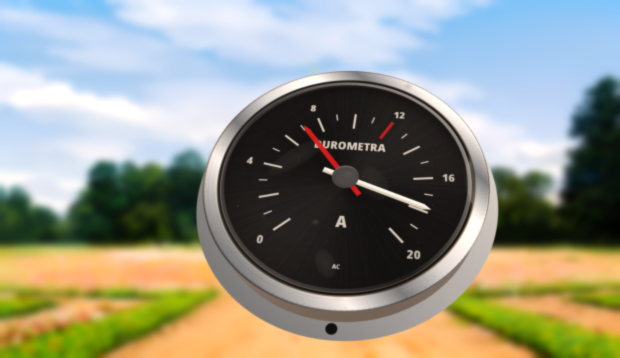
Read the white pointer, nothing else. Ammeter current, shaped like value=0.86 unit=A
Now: value=18 unit=A
